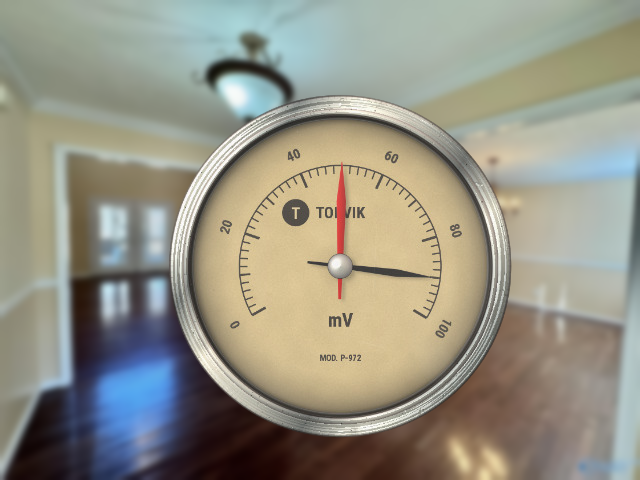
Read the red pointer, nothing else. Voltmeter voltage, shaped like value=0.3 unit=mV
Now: value=50 unit=mV
